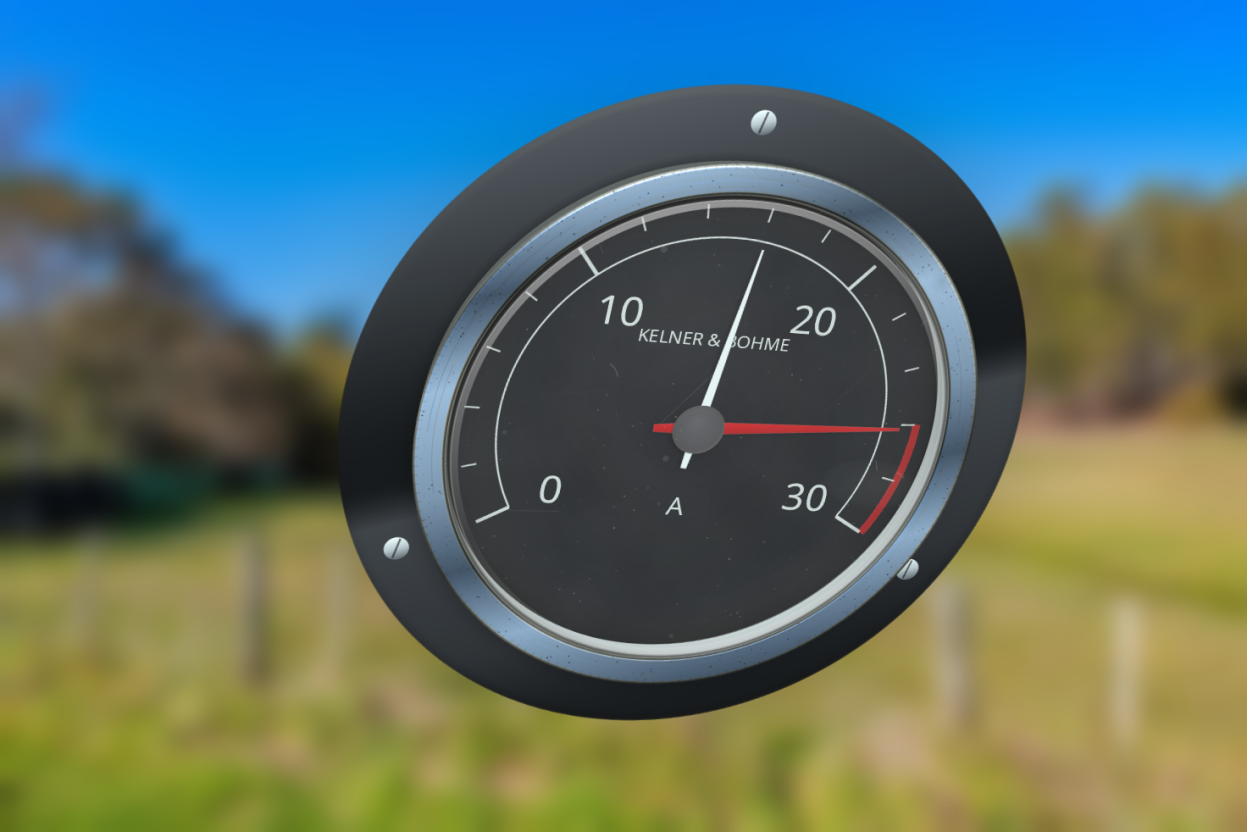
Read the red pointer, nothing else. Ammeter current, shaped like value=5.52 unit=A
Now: value=26 unit=A
